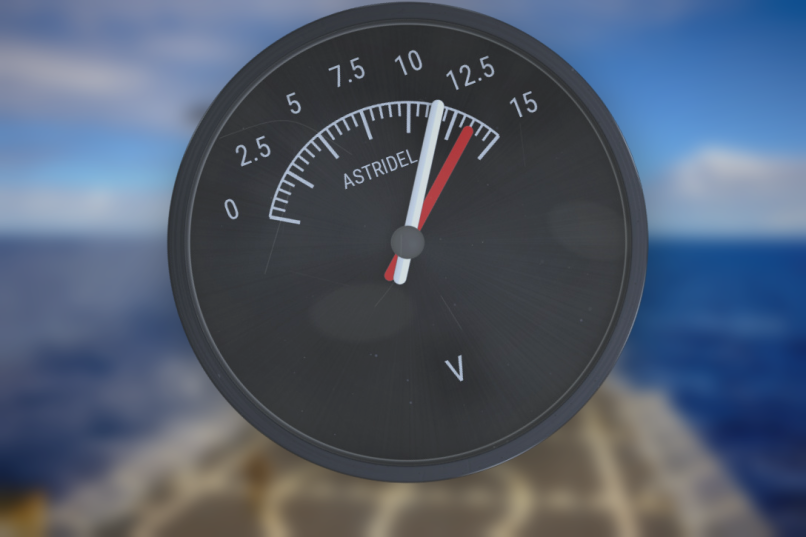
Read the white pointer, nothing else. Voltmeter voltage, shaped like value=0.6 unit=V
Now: value=11.5 unit=V
